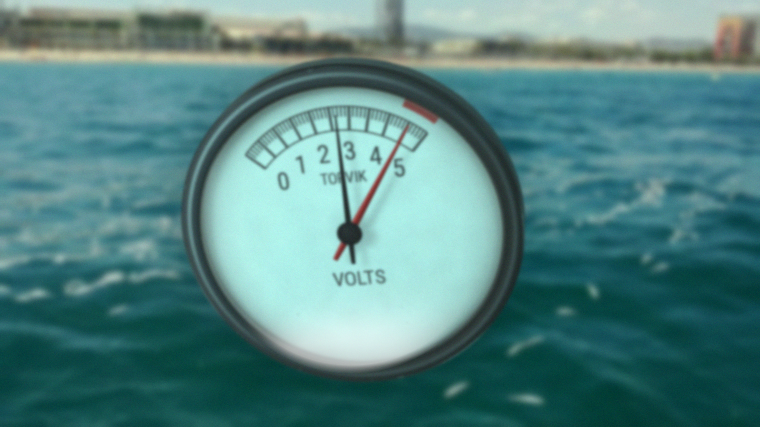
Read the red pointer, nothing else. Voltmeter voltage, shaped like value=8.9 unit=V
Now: value=4.5 unit=V
